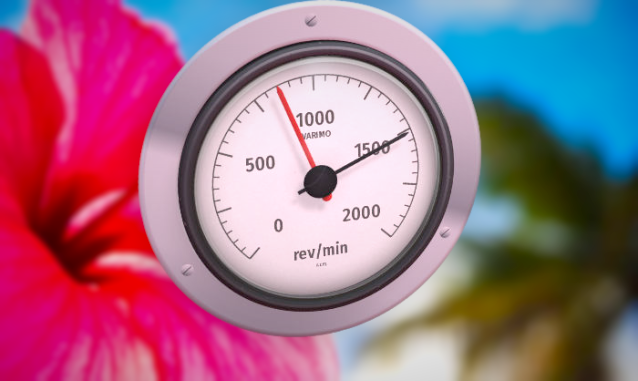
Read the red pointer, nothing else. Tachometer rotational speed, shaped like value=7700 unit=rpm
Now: value=850 unit=rpm
